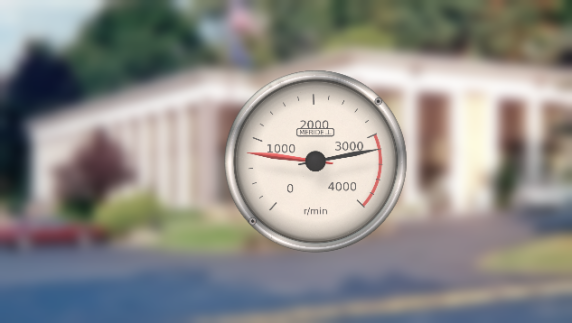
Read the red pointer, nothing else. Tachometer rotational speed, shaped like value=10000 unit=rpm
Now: value=800 unit=rpm
